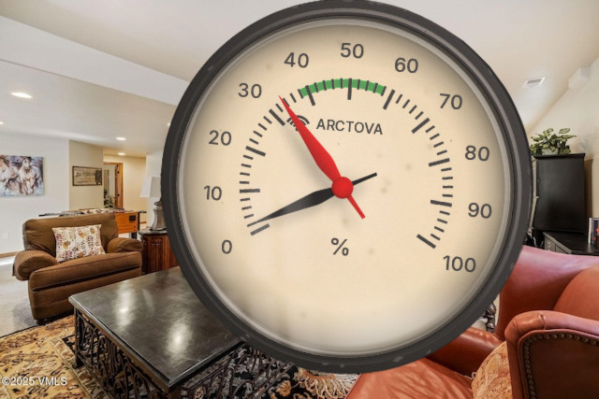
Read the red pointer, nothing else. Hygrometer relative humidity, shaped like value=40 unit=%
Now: value=34 unit=%
